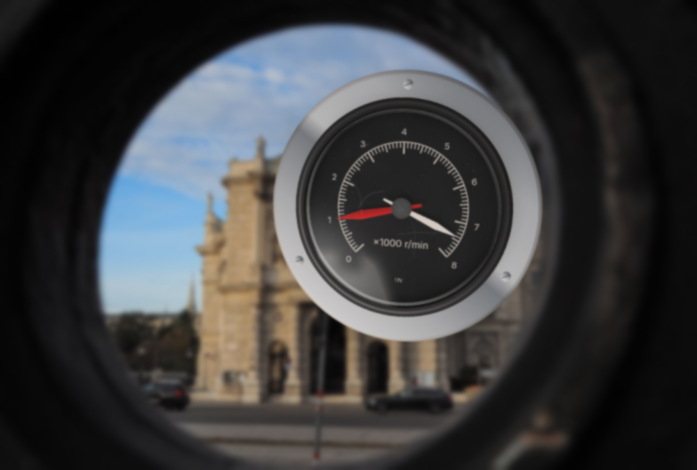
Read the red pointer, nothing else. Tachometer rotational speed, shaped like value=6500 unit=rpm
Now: value=1000 unit=rpm
